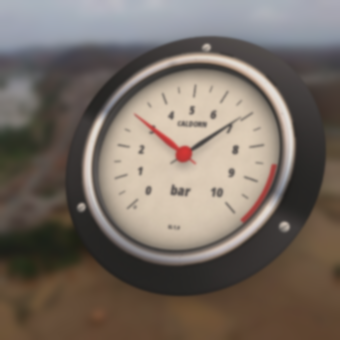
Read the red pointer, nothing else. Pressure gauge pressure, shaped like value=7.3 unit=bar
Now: value=3 unit=bar
